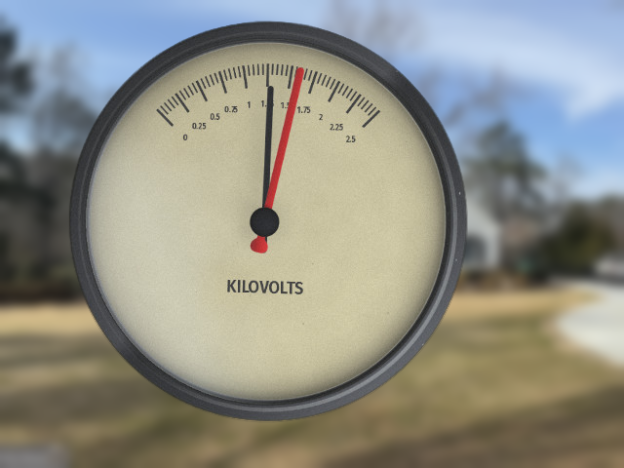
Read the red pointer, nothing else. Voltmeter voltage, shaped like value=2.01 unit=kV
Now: value=1.6 unit=kV
